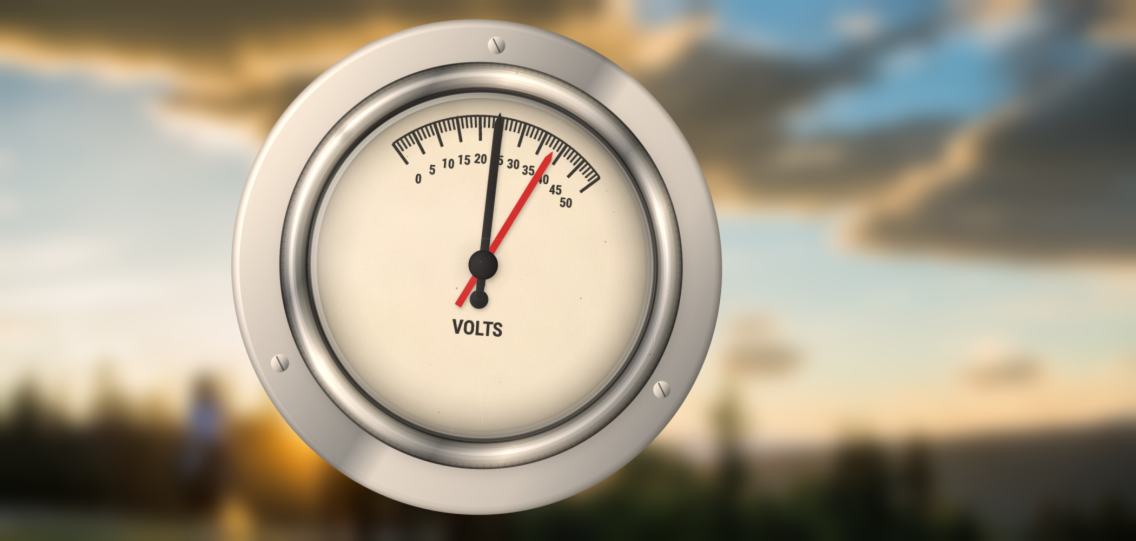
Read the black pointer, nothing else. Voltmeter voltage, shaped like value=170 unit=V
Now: value=24 unit=V
